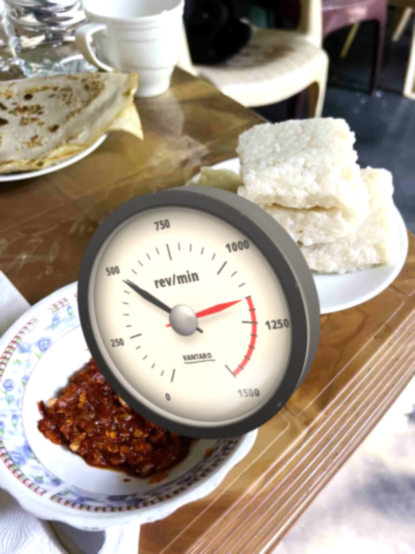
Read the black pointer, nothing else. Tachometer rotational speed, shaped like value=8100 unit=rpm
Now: value=500 unit=rpm
